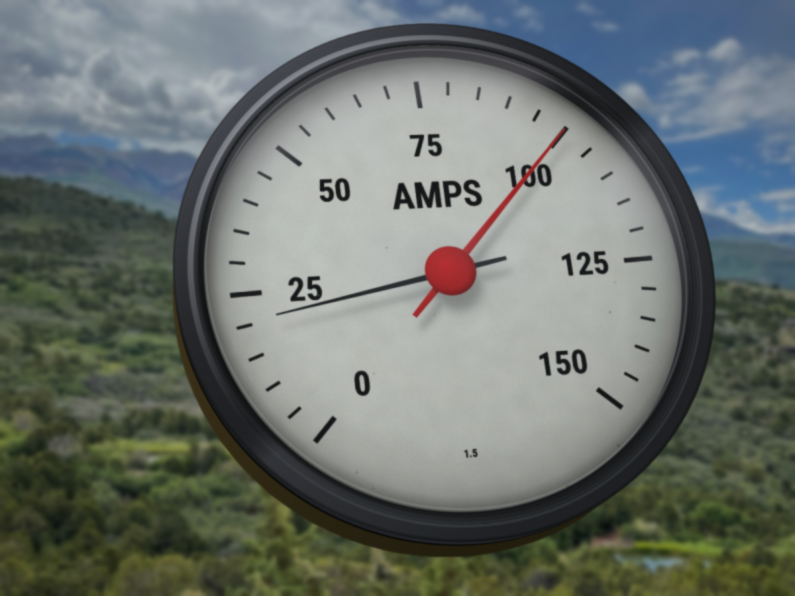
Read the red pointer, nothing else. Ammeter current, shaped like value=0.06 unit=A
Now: value=100 unit=A
